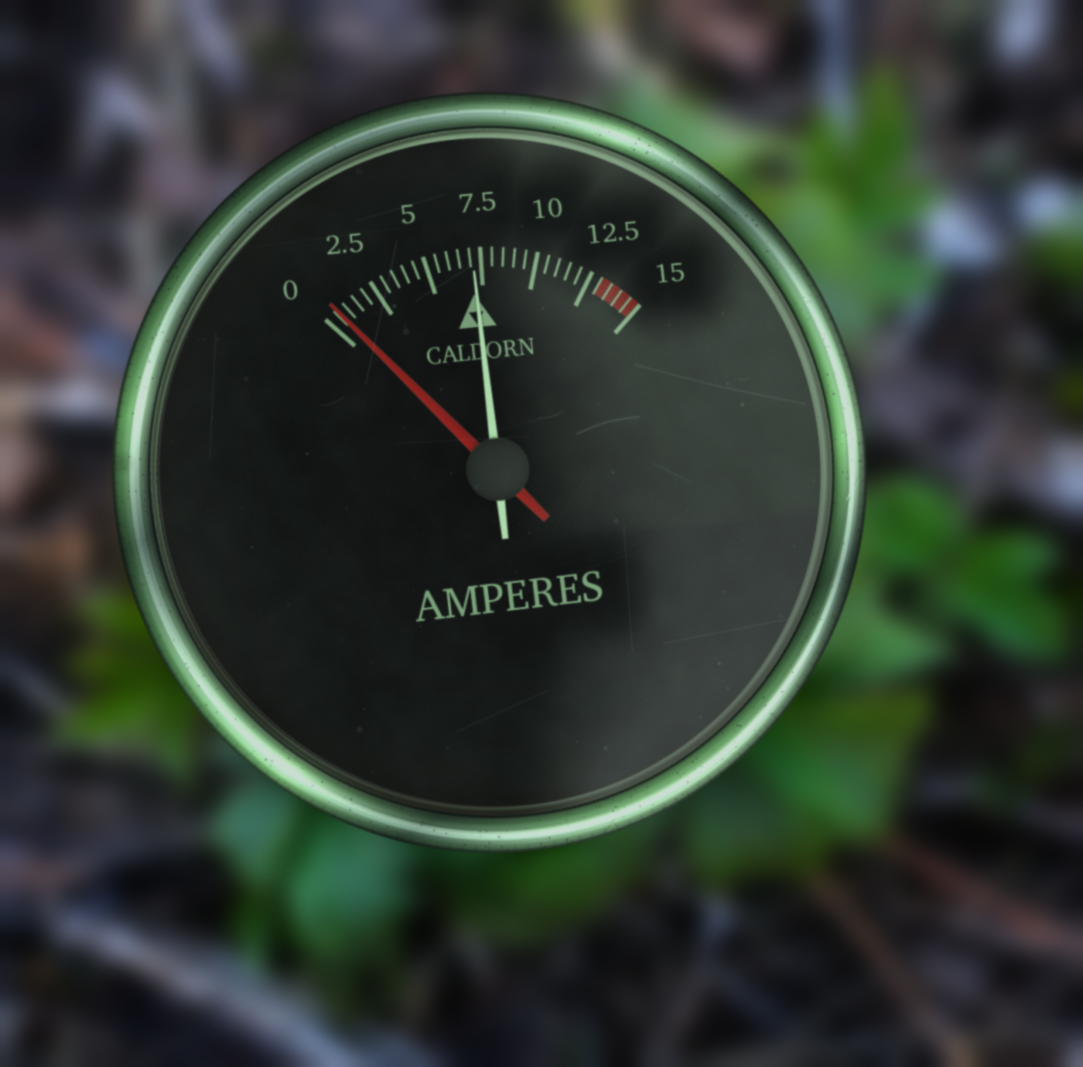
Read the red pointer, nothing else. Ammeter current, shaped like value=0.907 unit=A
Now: value=0.5 unit=A
